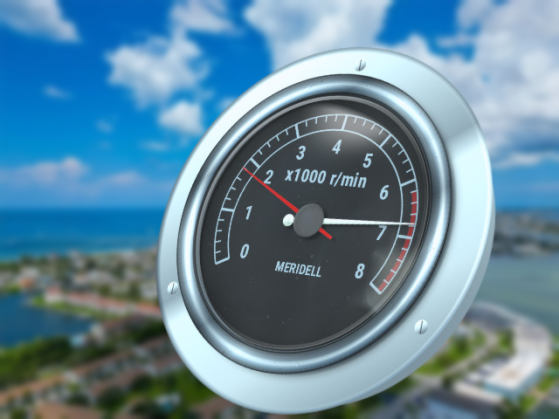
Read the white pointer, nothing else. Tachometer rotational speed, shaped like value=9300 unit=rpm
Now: value=6800 unit=rpm
